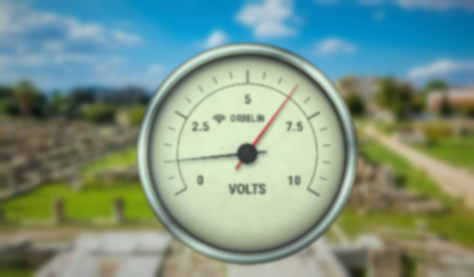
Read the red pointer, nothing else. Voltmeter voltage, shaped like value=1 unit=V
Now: value=6.5 unit=V
